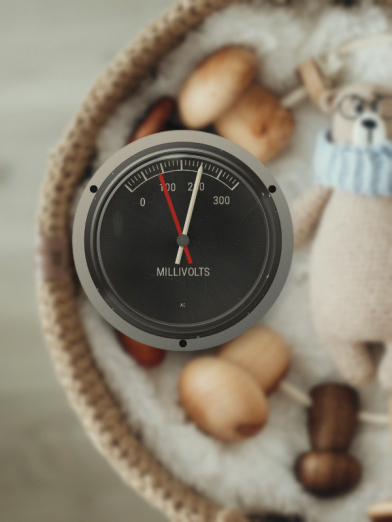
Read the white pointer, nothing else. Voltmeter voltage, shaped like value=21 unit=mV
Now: value=200 unit=mV
